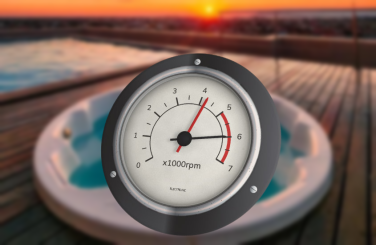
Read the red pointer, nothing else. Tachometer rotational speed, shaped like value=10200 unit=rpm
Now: value=4250 unit=rpm
